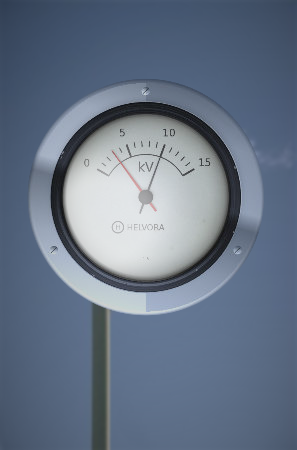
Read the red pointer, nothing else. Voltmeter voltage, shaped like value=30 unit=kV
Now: value=3 unit=kV
